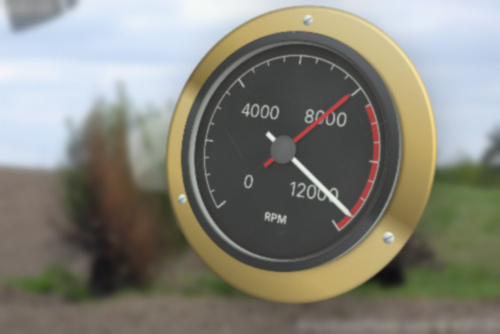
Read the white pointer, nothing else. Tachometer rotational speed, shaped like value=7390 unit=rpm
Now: value=11500 unit=rpm
